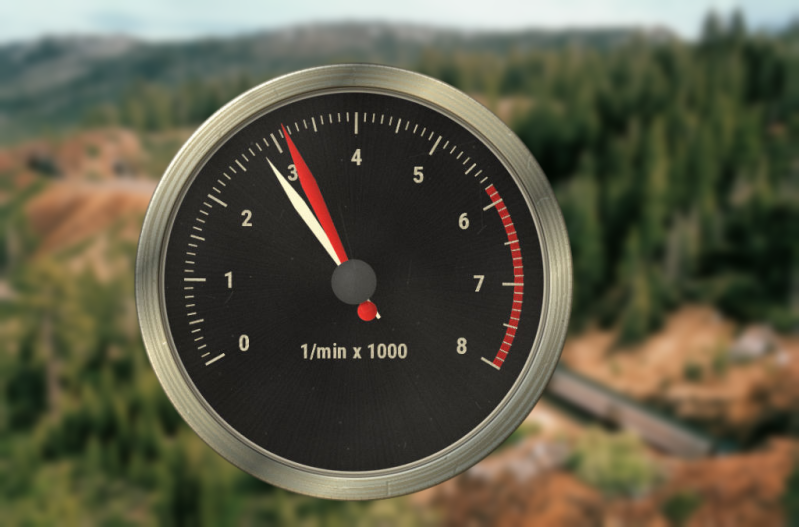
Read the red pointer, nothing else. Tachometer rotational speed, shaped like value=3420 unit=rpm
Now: value=3150 unit=rpm
